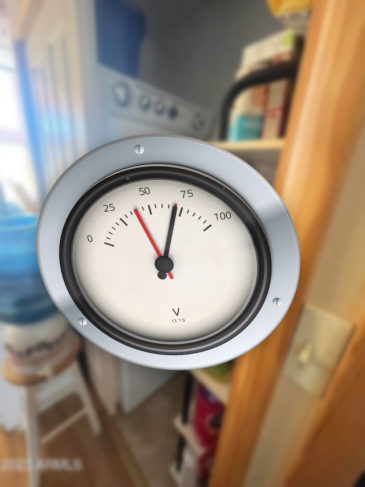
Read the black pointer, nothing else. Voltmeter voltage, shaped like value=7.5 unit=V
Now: value=70 unit=V
